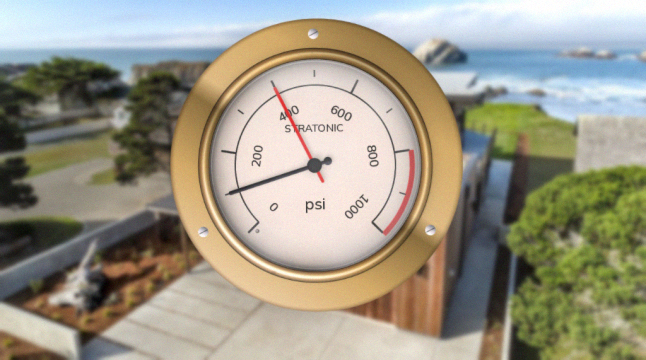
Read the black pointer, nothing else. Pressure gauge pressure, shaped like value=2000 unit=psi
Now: value=100 unit=psi
